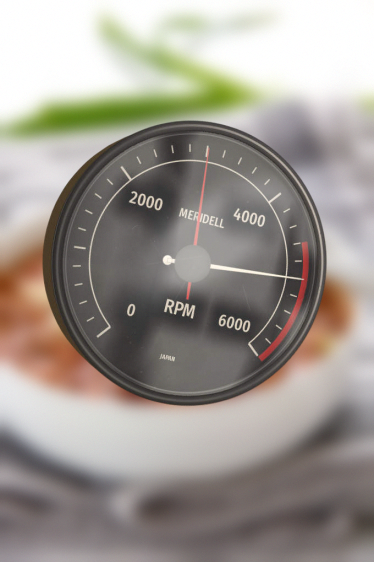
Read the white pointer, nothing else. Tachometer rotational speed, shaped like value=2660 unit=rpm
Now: value=5000 unit=rpm
